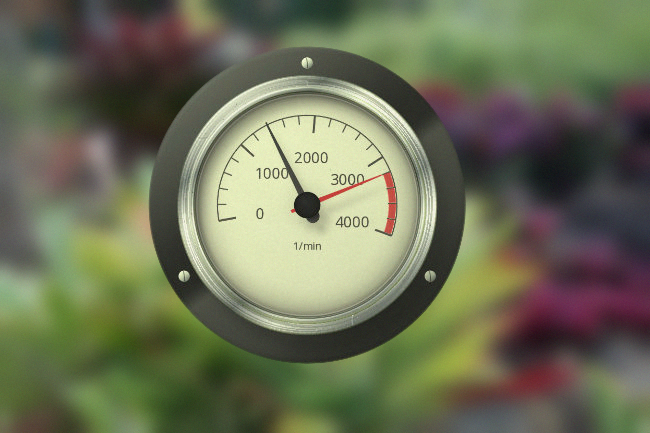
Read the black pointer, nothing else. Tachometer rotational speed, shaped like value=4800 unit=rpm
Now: value=1400 unit=rpm
